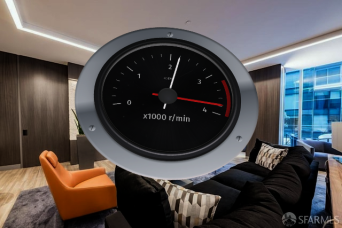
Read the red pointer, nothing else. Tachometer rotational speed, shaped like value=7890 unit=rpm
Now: value=3800 unit=rpm
